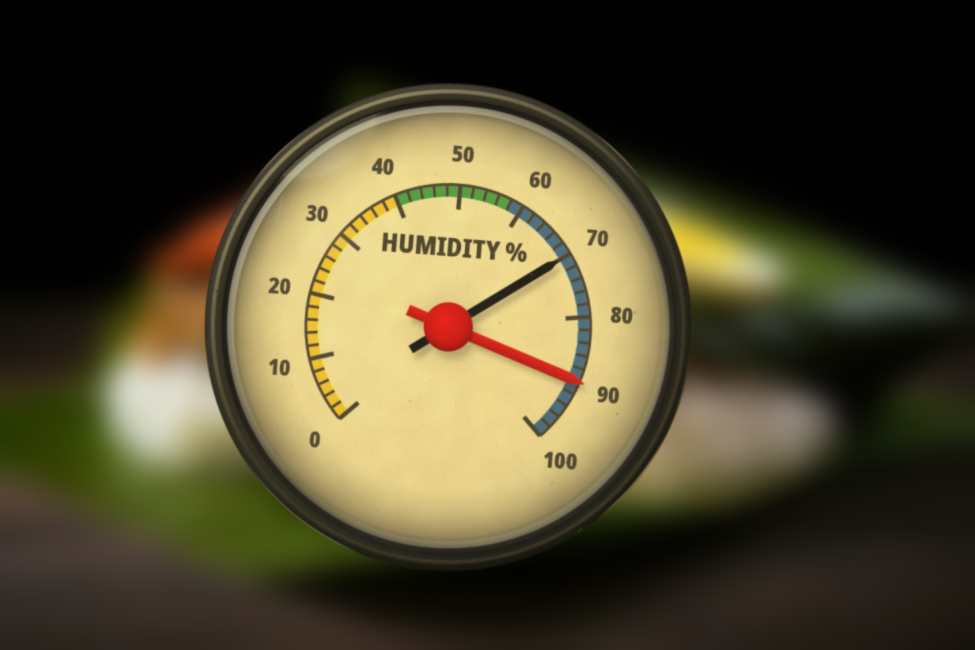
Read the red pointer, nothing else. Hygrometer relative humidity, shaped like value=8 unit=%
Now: value=90 unit=%
